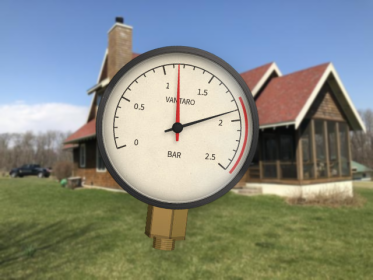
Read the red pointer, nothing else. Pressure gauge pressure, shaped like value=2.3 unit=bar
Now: value=1.15 unit=bar
